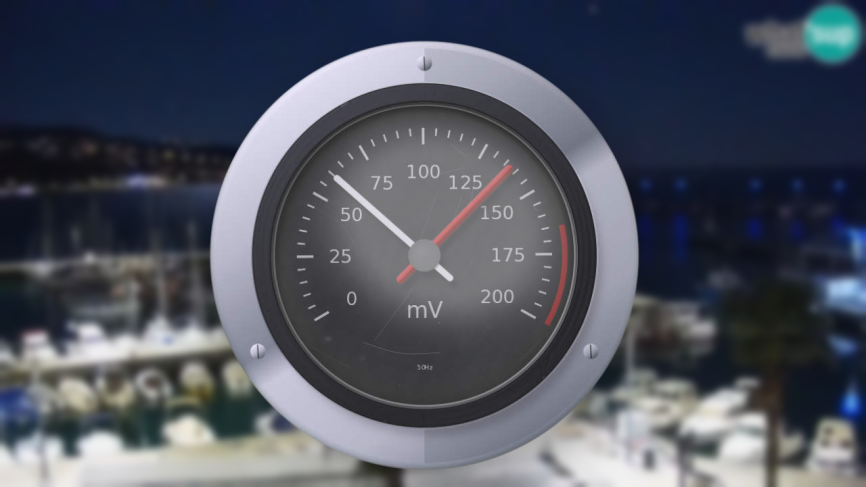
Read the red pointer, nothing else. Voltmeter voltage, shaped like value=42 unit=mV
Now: value=137.5 unit=mV
